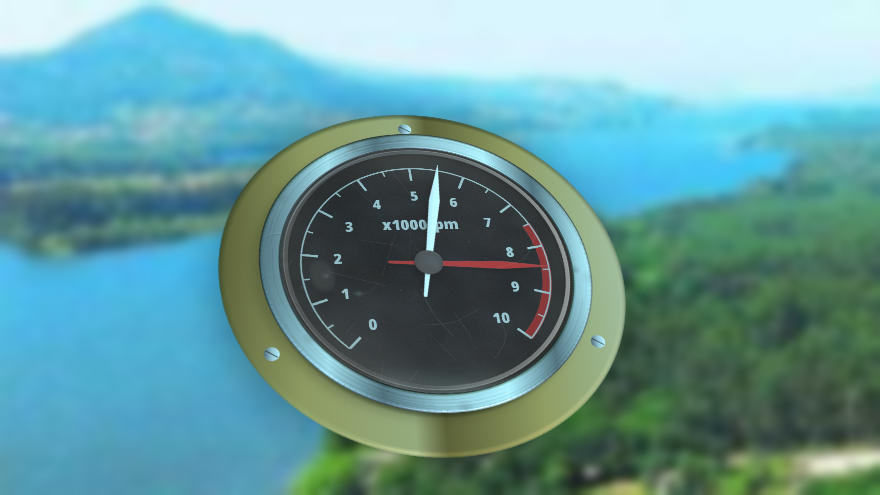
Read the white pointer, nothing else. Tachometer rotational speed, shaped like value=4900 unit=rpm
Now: value=5500 unit=rpm
